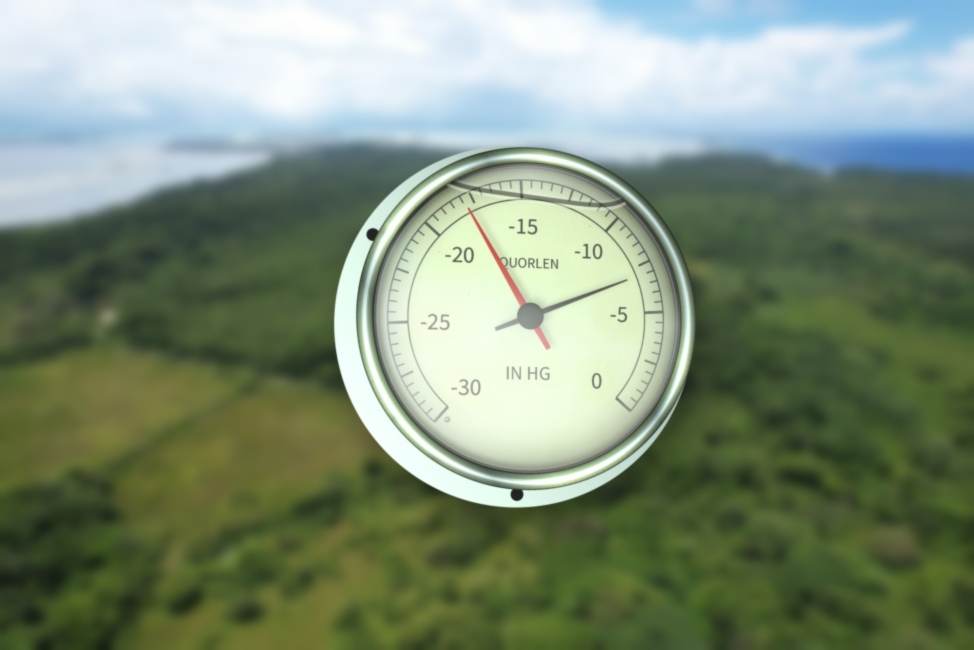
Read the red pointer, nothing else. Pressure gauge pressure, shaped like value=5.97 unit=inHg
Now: value=-18 unit=inHg
